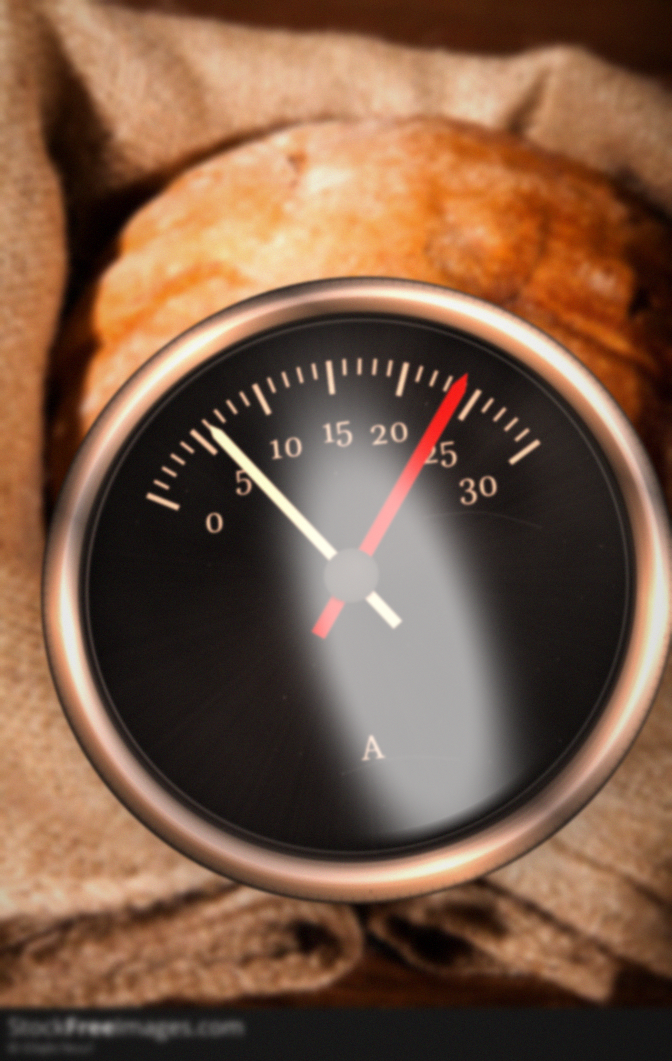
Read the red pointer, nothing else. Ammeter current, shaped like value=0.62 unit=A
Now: value=24 unit=A
